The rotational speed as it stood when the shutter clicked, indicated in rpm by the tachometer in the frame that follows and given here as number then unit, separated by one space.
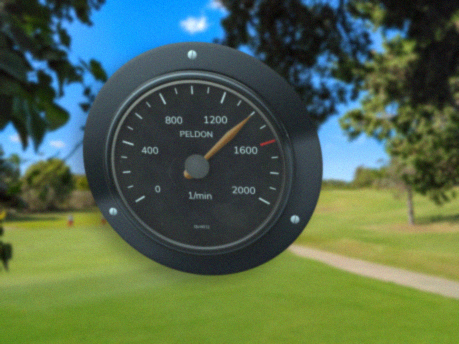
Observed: 1400 rpm
